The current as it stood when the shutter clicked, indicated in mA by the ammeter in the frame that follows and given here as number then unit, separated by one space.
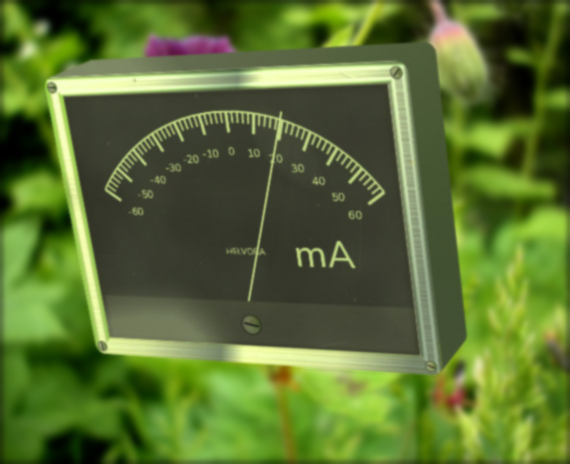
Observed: 20 mA
